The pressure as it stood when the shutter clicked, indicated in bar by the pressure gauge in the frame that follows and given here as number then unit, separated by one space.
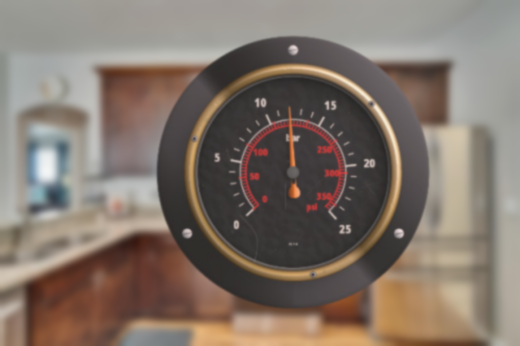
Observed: 12 bar
